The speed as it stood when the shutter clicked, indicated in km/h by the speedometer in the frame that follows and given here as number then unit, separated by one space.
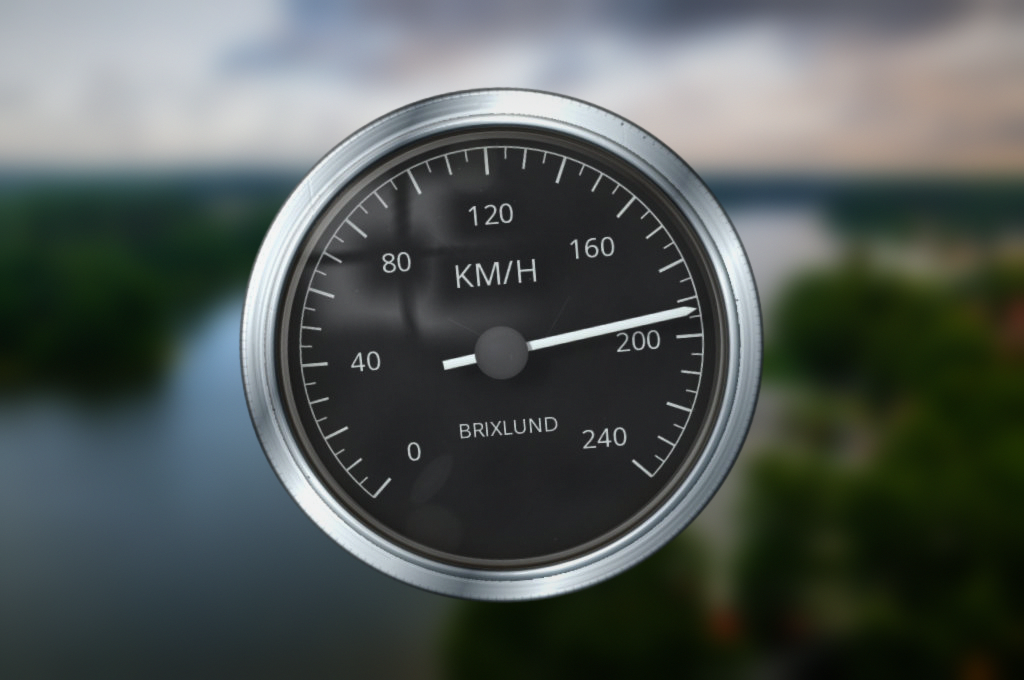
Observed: 192.5 km/h
